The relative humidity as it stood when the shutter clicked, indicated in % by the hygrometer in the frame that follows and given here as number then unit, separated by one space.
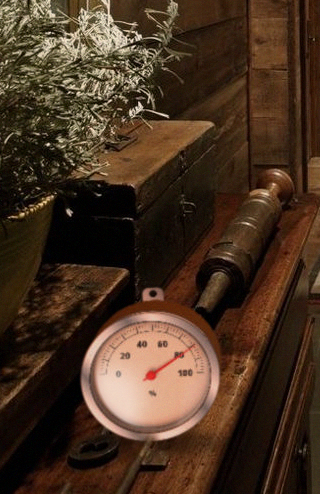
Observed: 80 %
